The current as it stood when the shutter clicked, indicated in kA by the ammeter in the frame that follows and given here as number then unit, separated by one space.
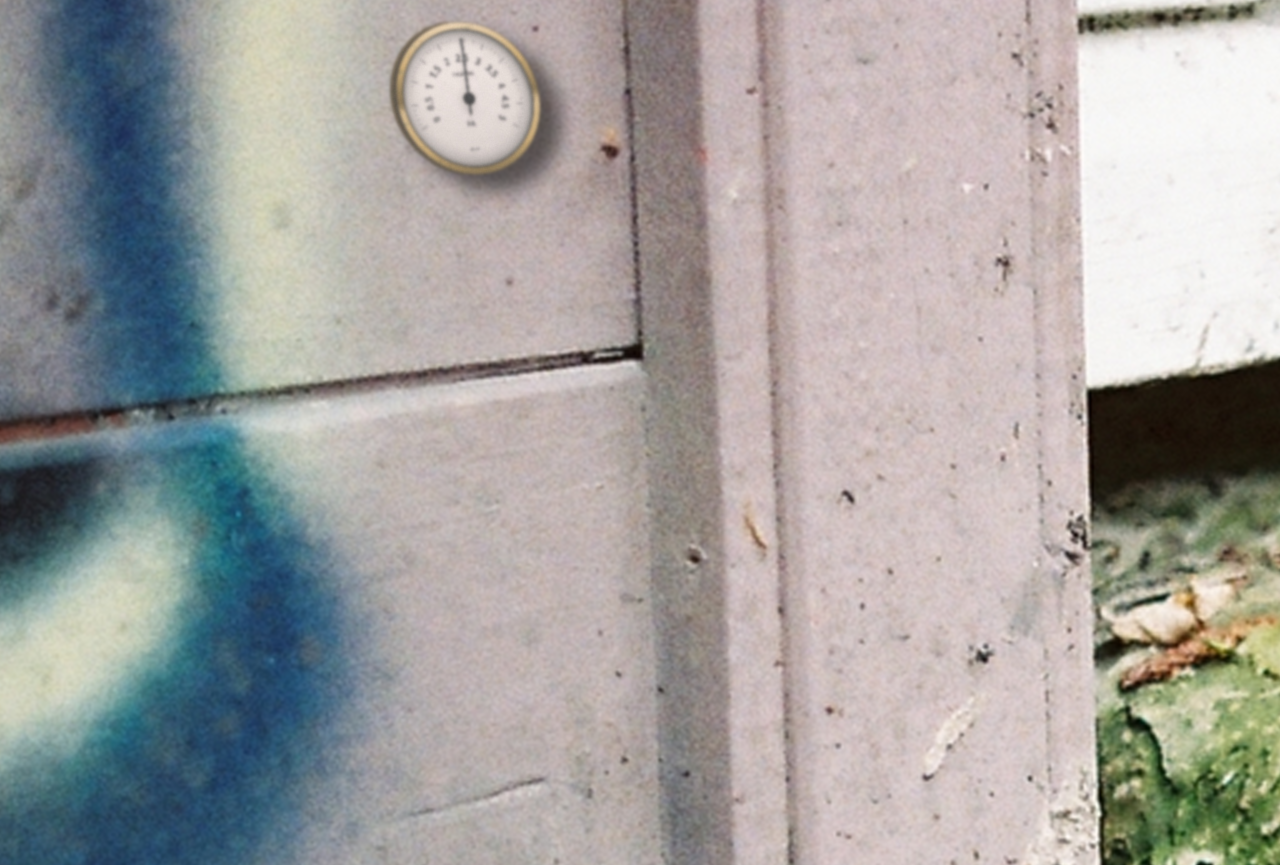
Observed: 2.5 kA
